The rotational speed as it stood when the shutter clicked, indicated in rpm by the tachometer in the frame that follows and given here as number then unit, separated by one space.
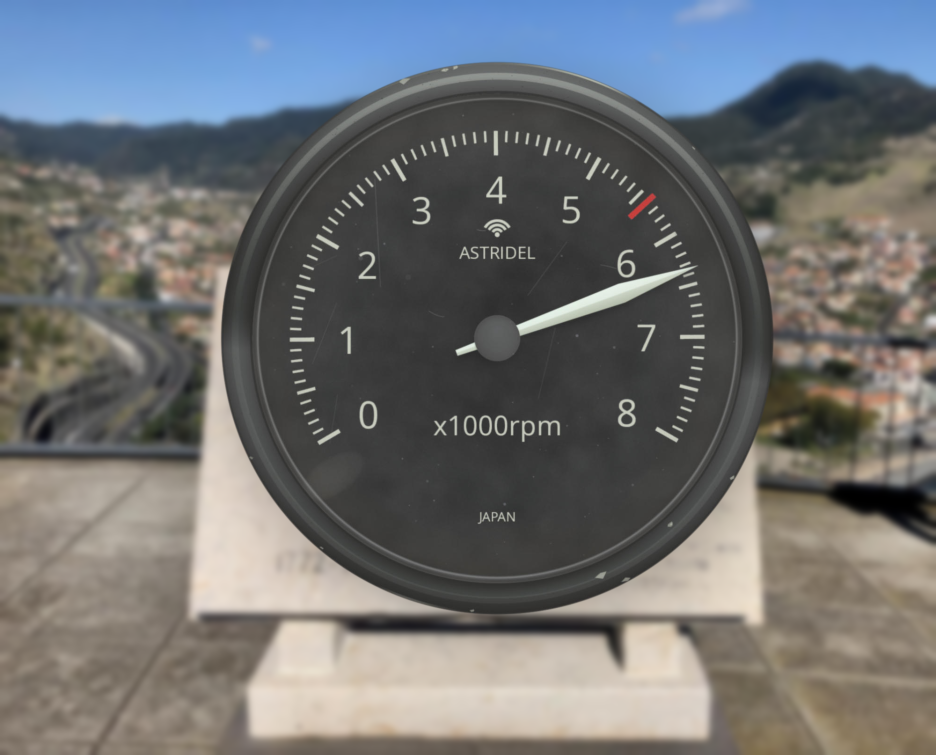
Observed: 6350 rpm
